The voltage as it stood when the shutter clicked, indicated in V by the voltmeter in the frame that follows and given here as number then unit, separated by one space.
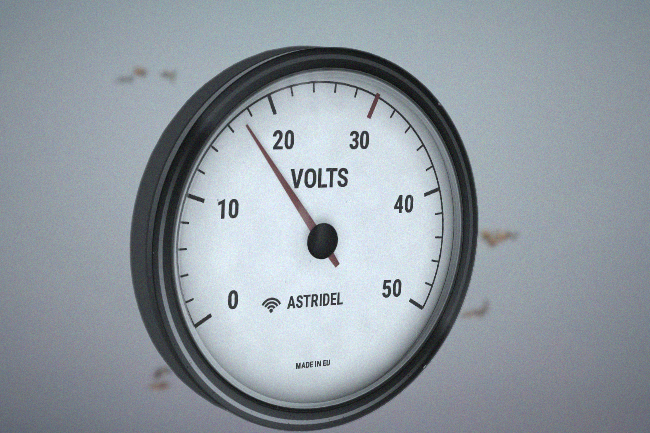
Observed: 17 V
